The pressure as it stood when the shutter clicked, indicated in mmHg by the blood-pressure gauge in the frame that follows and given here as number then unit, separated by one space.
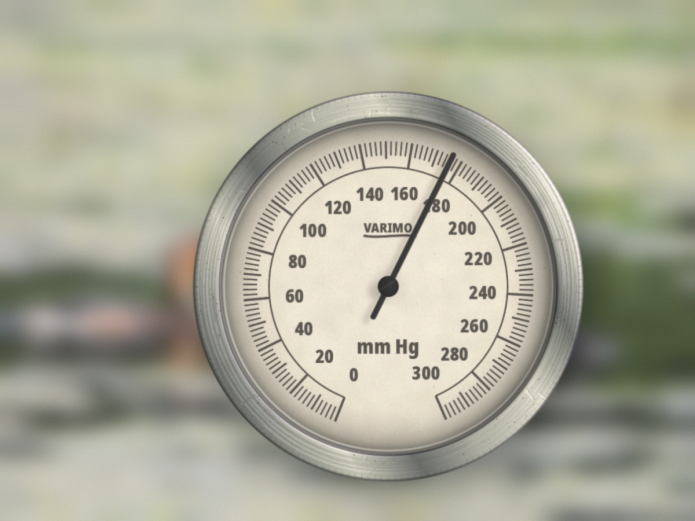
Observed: 176 mmHg
